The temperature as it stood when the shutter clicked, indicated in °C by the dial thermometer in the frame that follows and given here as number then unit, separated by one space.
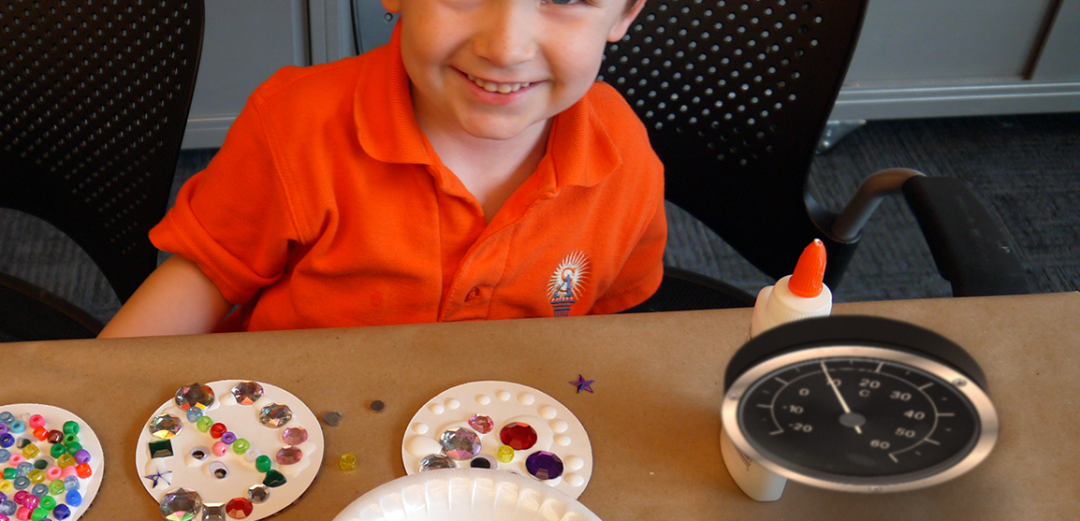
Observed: 10 °C
